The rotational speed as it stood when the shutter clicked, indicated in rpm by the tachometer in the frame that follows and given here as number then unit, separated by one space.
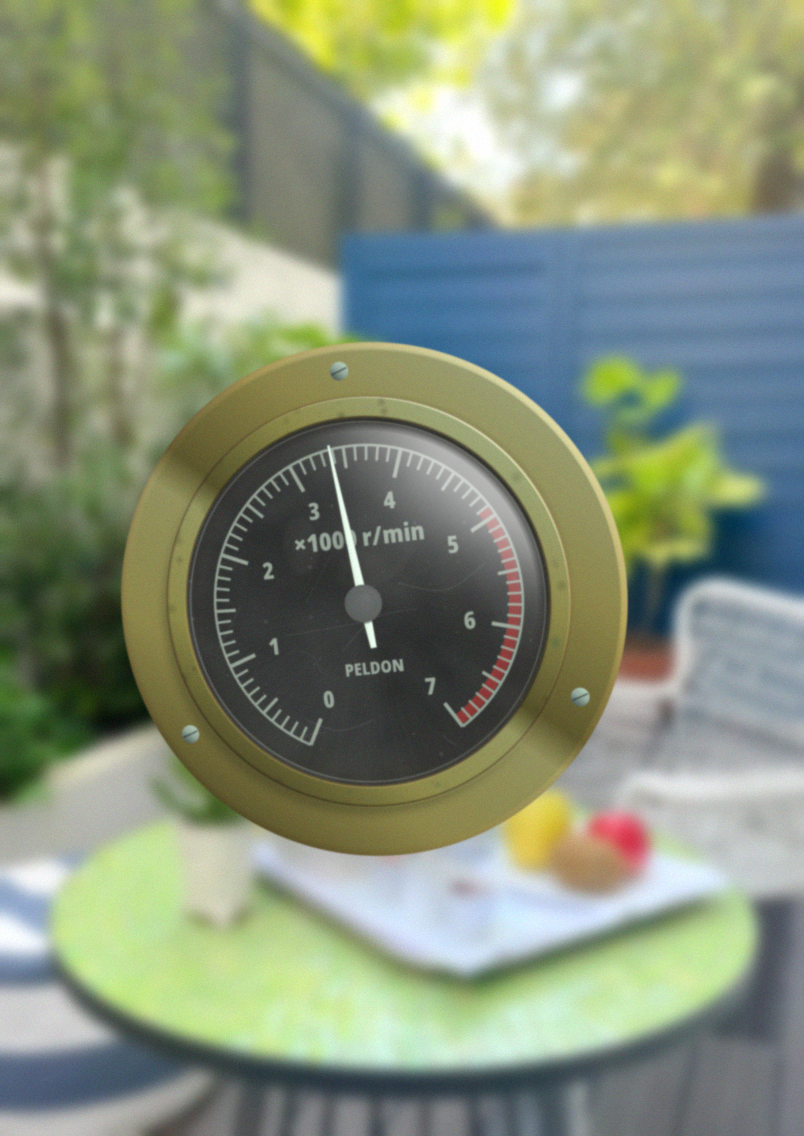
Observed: 3400 rpm
